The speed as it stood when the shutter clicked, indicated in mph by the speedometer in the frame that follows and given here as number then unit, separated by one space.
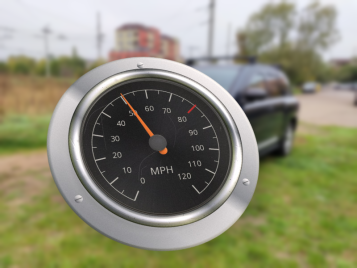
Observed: 50 mph
